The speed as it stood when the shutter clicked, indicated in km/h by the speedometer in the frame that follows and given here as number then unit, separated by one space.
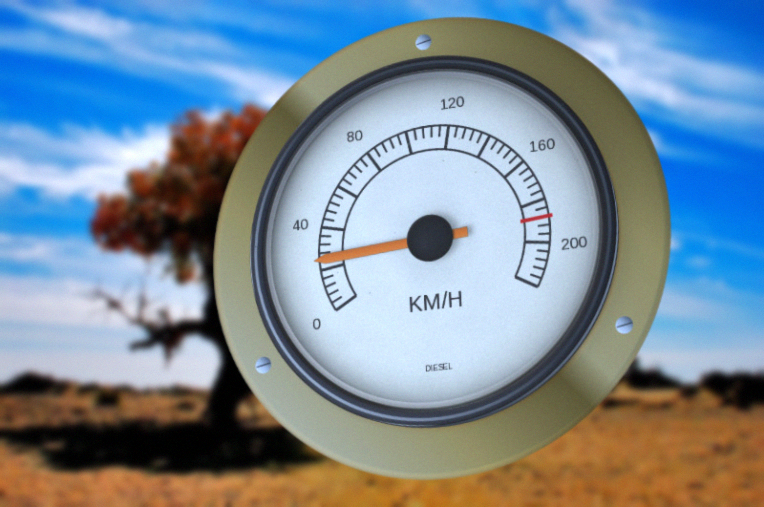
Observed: 24 km/h
